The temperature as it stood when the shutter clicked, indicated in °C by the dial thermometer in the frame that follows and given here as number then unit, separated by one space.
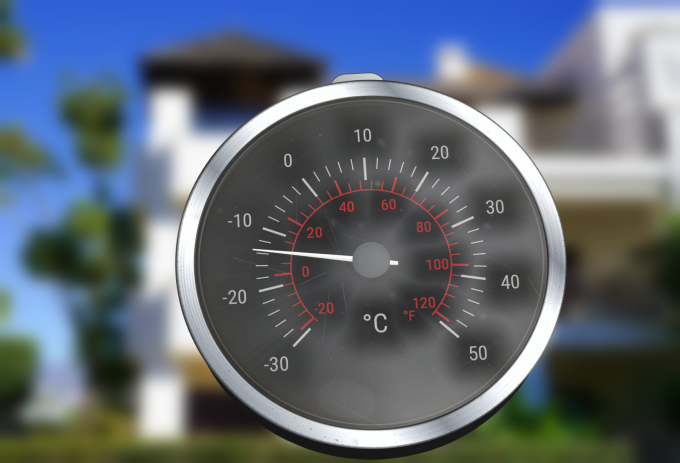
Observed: -14 °C
